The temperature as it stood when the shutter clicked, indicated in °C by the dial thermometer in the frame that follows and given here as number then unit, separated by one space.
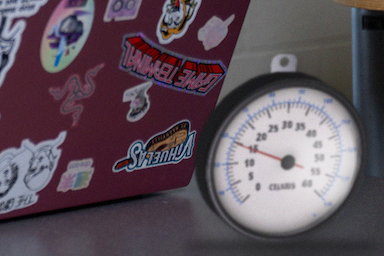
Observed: 15 °C
